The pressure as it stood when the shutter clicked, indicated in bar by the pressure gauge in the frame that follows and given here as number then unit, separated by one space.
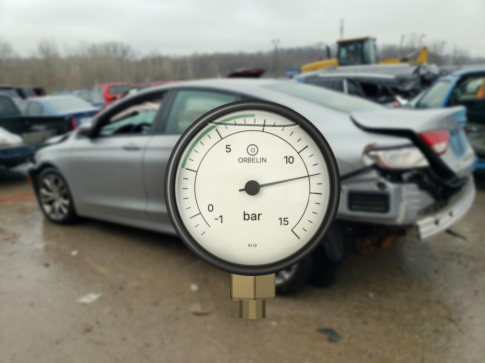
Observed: 11.5 bar
